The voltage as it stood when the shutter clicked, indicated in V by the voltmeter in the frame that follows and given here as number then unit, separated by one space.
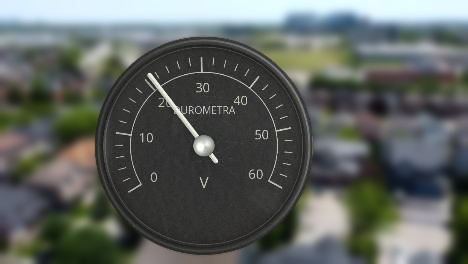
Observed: 21 V
